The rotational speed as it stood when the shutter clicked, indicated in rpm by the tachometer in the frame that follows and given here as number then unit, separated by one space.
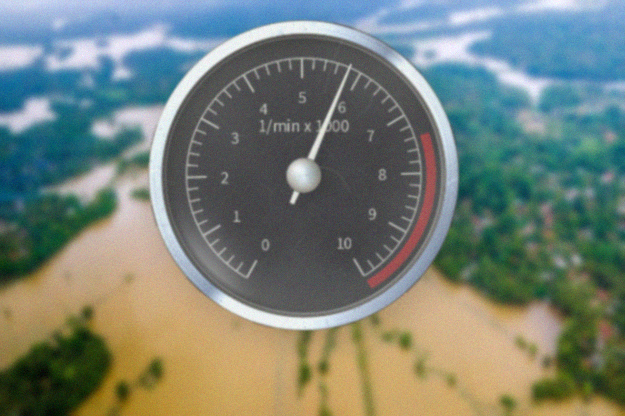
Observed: 5800 rpm
